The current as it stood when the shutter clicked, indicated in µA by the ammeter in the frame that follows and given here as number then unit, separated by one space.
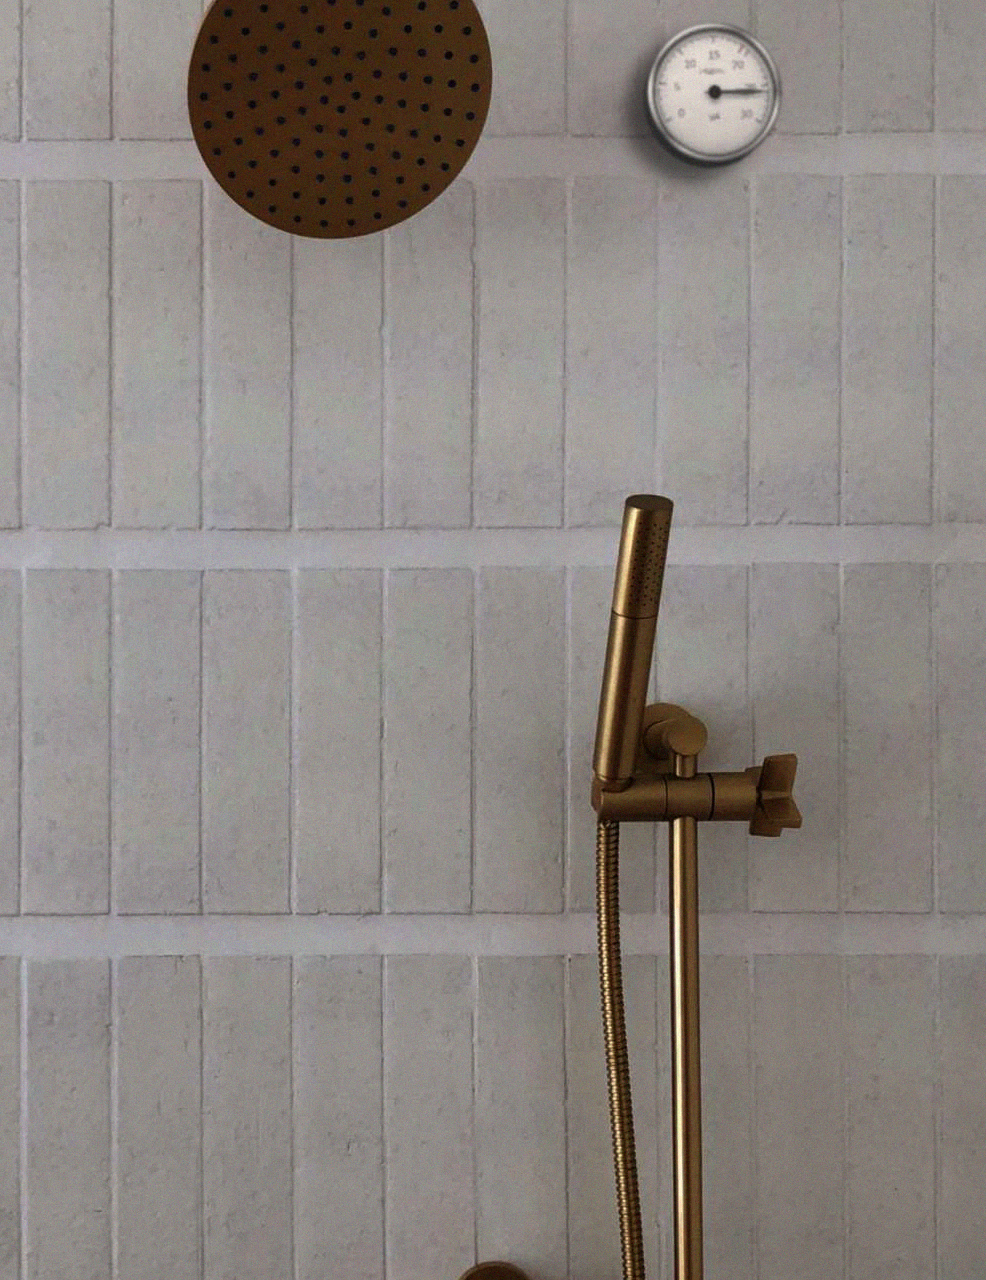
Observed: 26 µA
